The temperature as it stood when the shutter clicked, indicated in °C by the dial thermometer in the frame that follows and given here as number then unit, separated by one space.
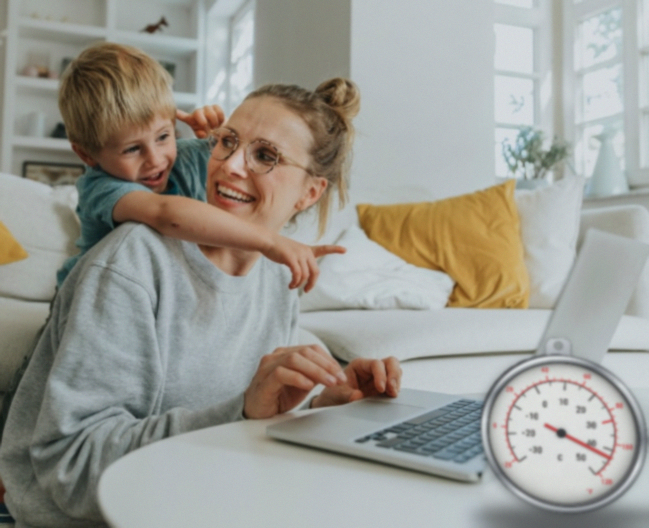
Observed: 42.5 °C
